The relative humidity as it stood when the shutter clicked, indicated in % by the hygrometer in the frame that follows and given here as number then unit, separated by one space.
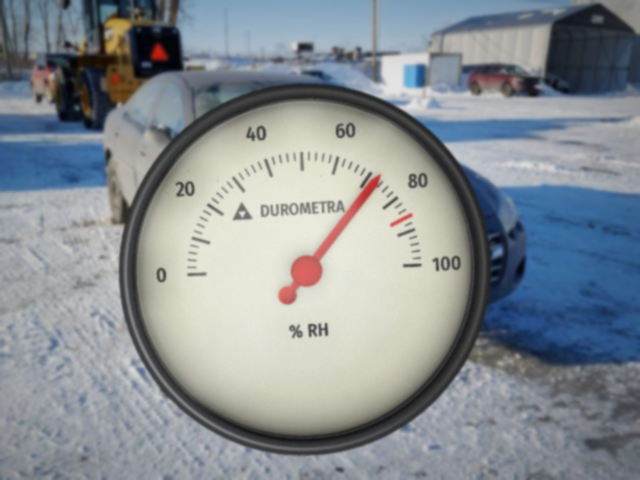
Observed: 72 %
